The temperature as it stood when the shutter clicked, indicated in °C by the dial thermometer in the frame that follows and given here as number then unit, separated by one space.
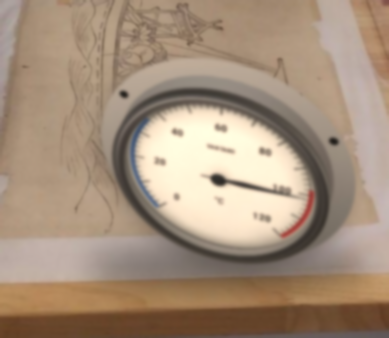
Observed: 100 °C
